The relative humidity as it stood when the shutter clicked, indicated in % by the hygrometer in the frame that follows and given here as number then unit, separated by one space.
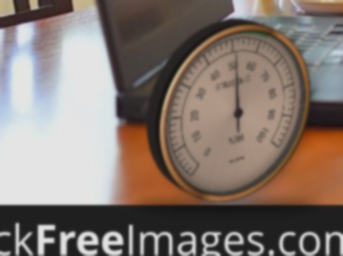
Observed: 50 %
